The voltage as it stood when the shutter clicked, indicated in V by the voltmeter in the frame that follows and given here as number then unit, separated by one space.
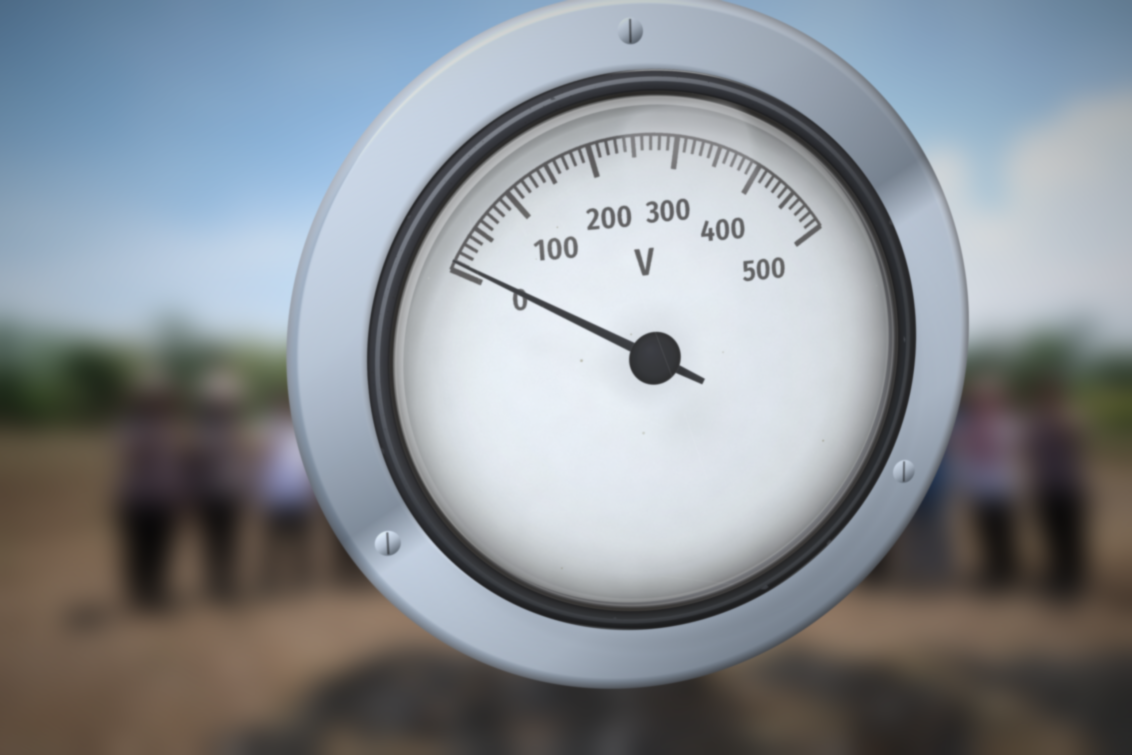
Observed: 10 V
